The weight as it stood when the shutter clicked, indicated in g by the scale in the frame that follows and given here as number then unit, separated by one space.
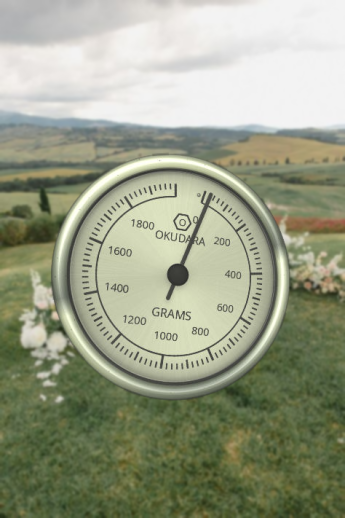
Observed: 20 g
